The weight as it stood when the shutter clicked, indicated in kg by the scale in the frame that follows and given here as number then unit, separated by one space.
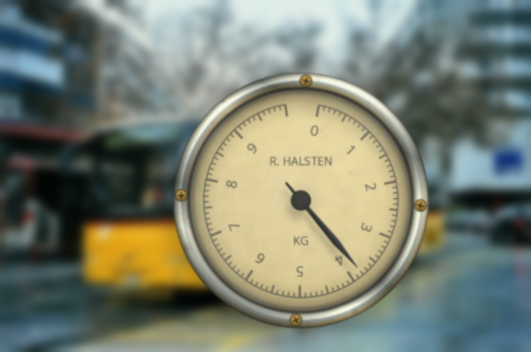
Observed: 3.8 kg
